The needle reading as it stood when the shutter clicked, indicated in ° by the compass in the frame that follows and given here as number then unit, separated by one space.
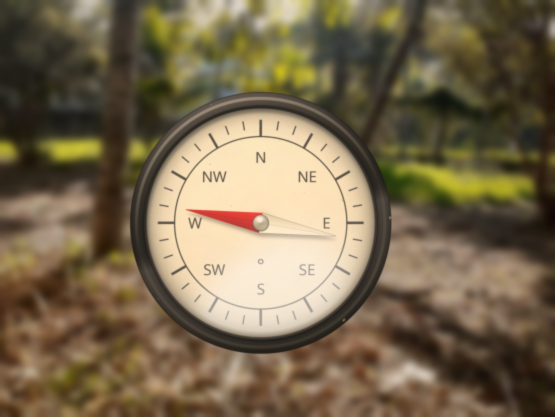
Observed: 280 °
